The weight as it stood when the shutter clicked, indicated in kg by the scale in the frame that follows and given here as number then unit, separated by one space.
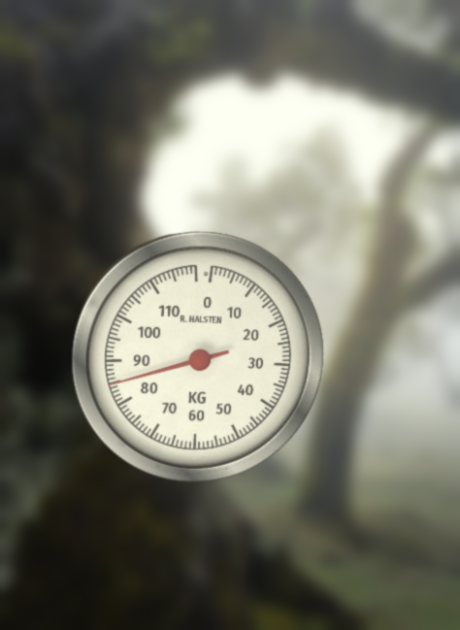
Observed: 85 kg
